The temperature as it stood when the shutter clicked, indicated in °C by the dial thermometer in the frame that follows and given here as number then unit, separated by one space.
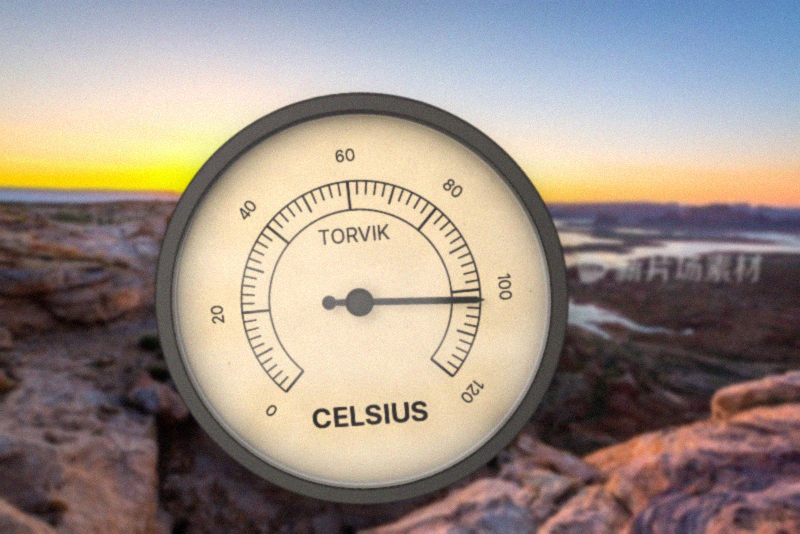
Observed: 102 °C
